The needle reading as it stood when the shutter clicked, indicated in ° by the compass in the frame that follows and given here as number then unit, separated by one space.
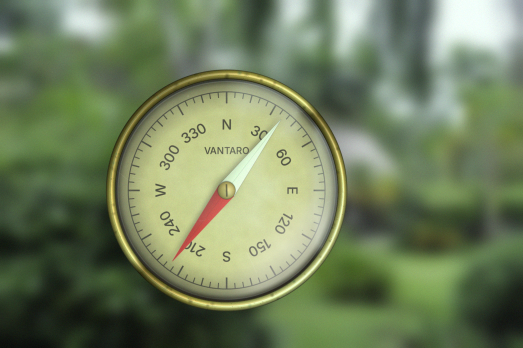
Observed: 217.5 °
